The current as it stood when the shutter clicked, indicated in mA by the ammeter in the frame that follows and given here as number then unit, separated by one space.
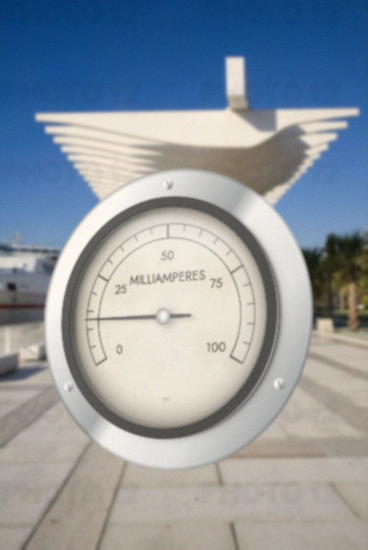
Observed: 12.5 mA
